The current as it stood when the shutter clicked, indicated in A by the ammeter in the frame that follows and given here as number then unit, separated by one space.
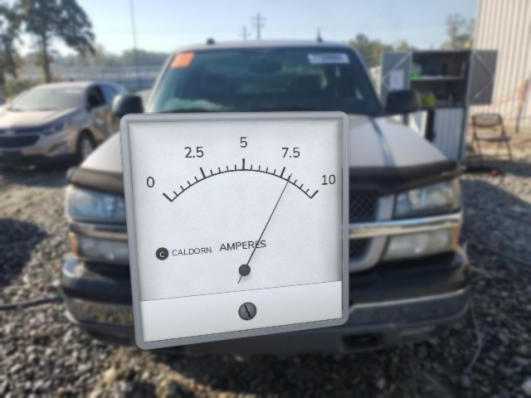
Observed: 8 A
